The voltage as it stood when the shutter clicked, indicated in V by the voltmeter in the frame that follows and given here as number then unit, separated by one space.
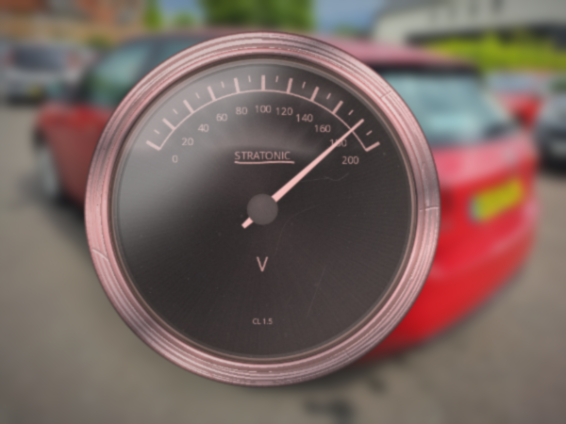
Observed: 180 V
